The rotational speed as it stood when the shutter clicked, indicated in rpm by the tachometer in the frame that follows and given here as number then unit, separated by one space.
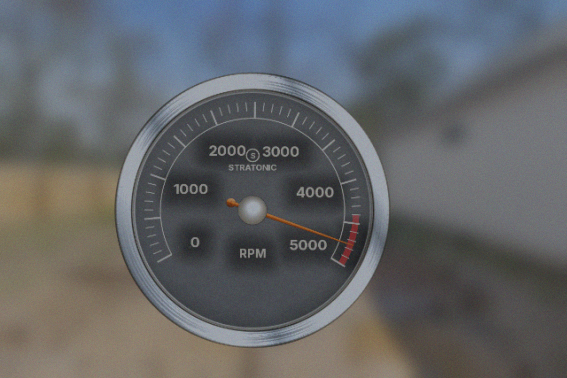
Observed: 4750 rpm
